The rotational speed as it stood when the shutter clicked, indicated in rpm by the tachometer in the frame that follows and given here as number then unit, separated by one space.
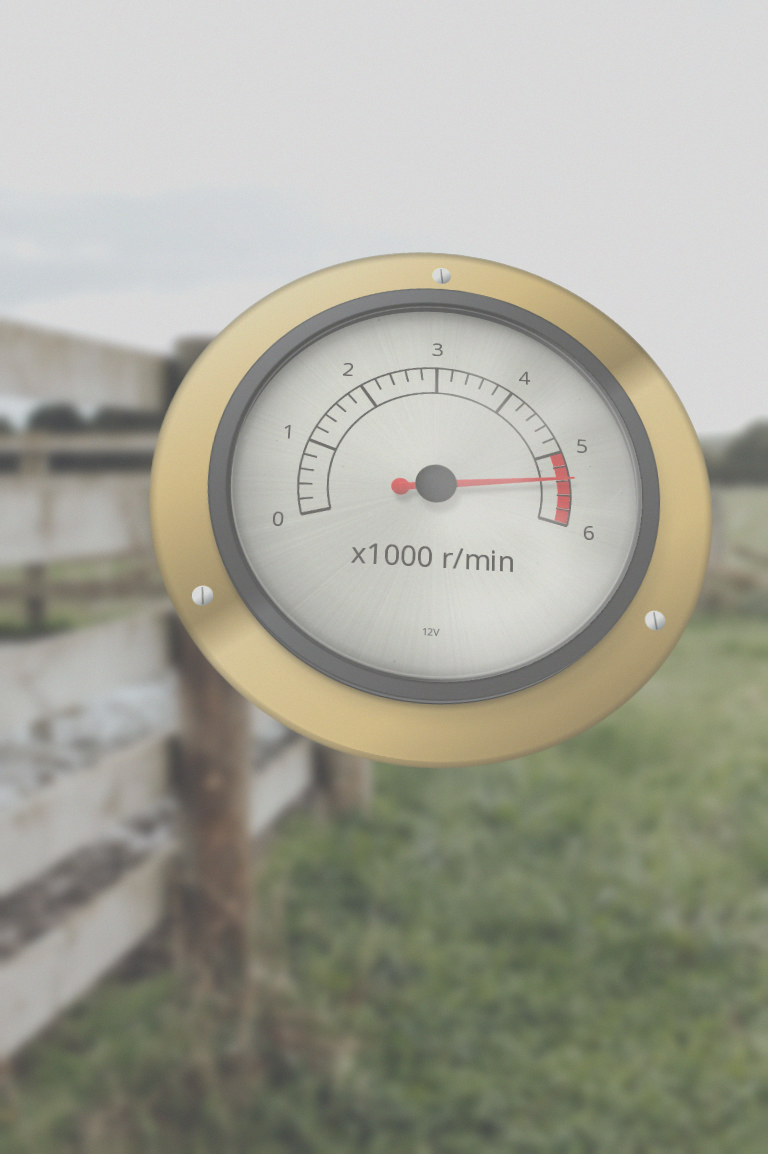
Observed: 5400 rpm
